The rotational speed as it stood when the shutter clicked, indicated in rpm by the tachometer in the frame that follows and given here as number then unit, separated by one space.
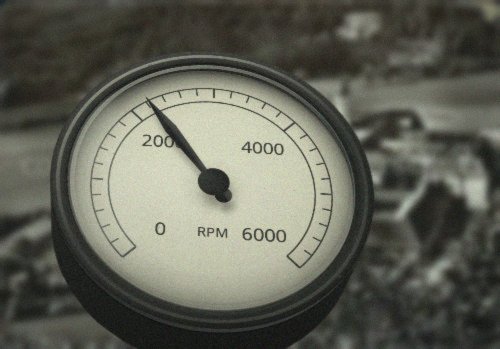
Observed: 2200 rpm
